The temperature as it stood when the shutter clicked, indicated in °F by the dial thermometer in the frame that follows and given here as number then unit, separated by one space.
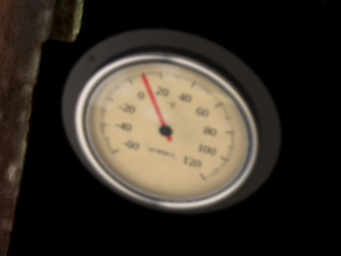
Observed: 10 °F
